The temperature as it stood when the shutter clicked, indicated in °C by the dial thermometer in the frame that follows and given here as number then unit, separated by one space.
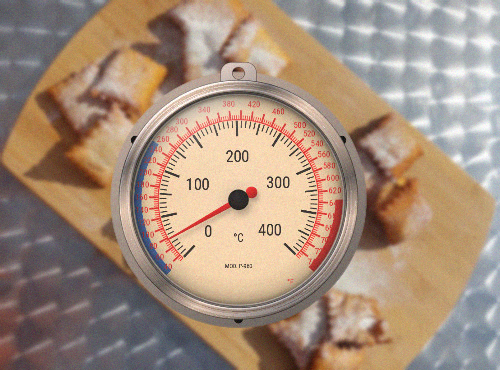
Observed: 25 °C
